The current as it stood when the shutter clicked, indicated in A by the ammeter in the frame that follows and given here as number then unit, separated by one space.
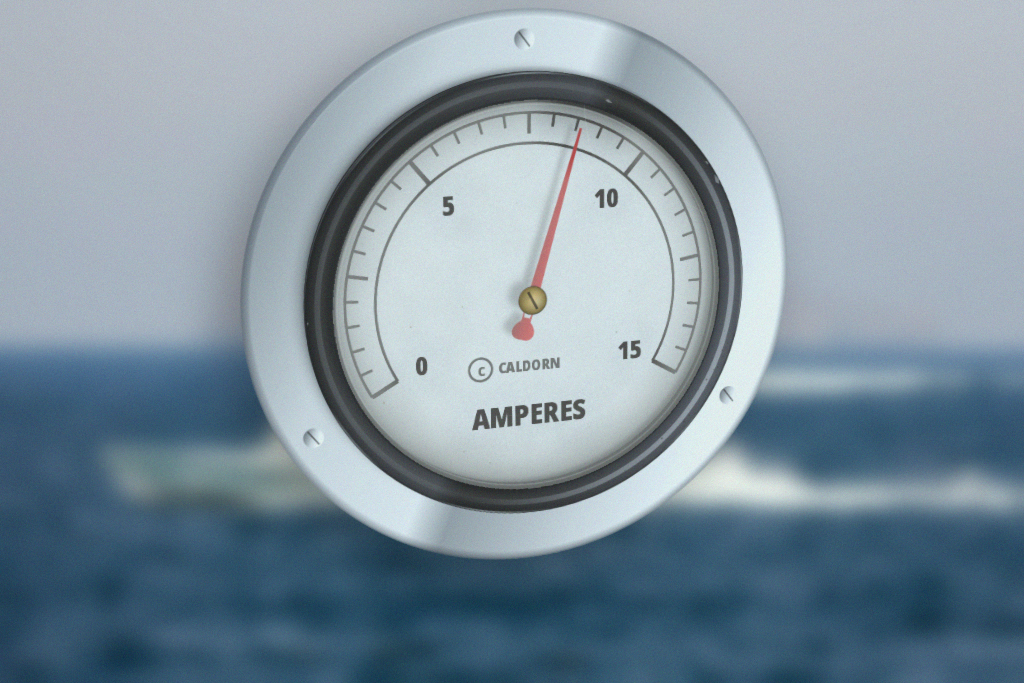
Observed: 8.5 A
